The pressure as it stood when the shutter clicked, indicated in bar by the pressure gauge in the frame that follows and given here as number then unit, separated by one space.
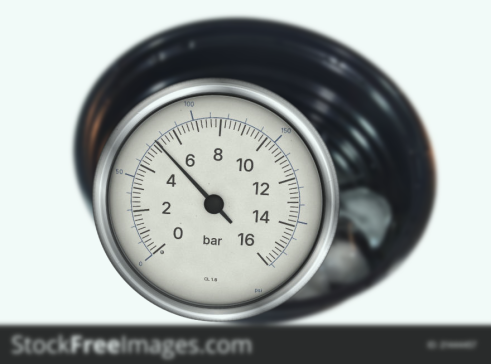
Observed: 5.2 bar
